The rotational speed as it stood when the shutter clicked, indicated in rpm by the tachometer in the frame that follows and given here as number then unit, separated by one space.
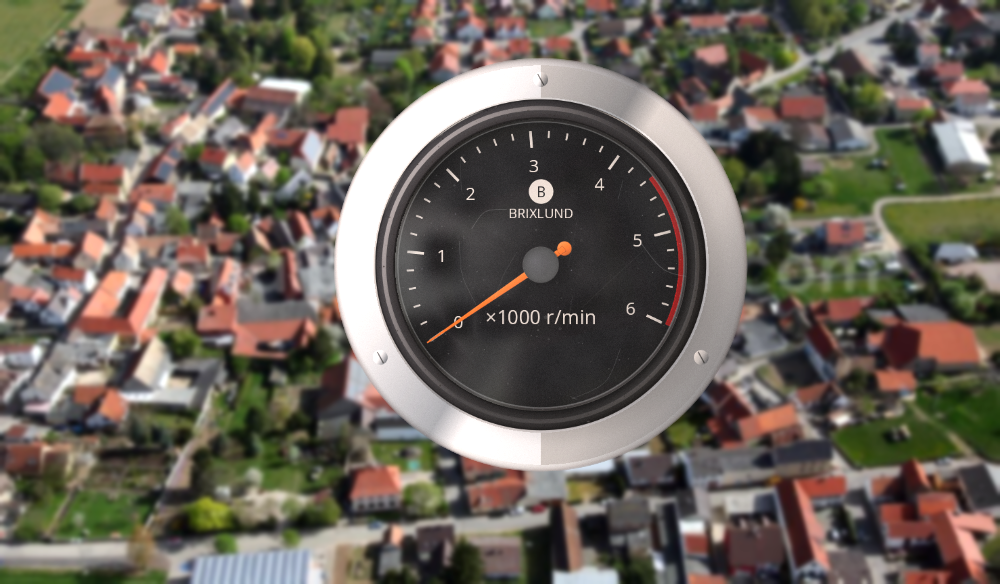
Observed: 0 rpm
